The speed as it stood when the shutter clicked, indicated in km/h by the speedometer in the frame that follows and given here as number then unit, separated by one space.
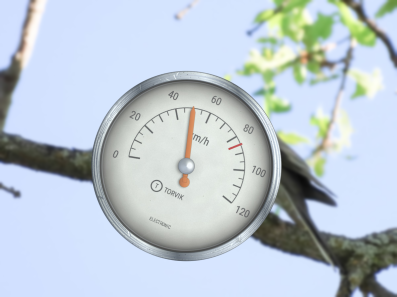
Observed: 50 km/h
